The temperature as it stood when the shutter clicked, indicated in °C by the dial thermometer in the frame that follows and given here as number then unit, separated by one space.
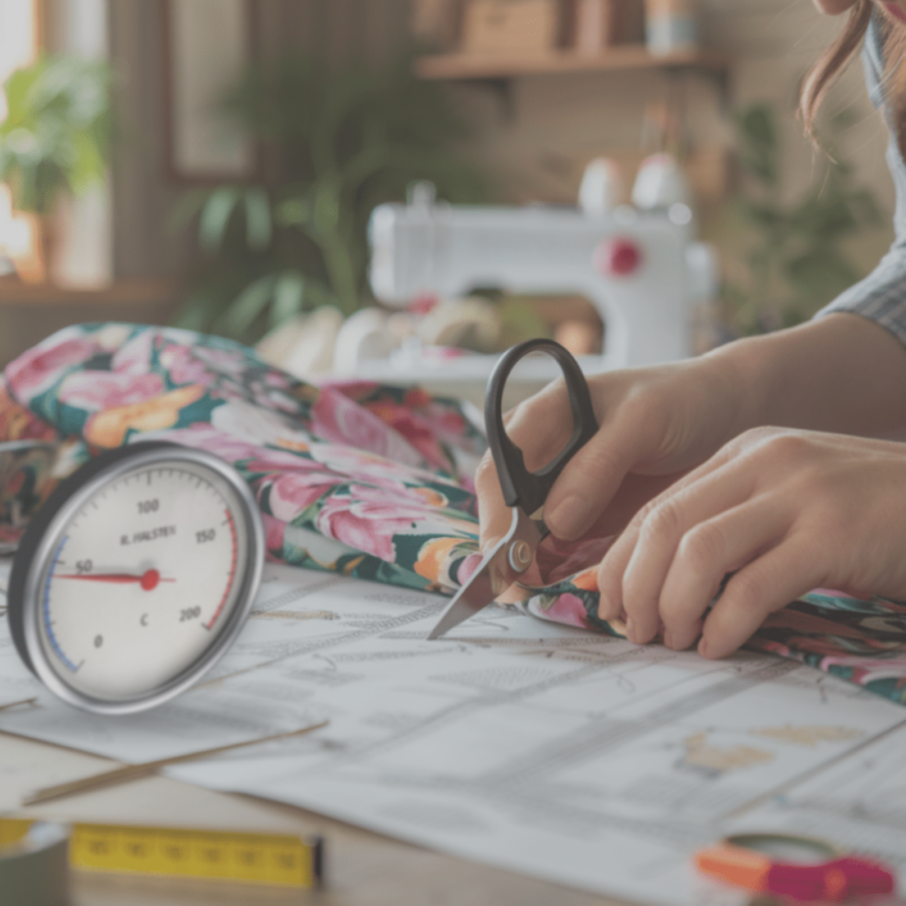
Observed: 45 °C
